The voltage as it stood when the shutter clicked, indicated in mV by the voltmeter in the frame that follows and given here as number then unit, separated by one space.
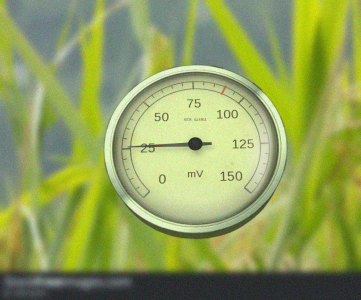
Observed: 25 mV
